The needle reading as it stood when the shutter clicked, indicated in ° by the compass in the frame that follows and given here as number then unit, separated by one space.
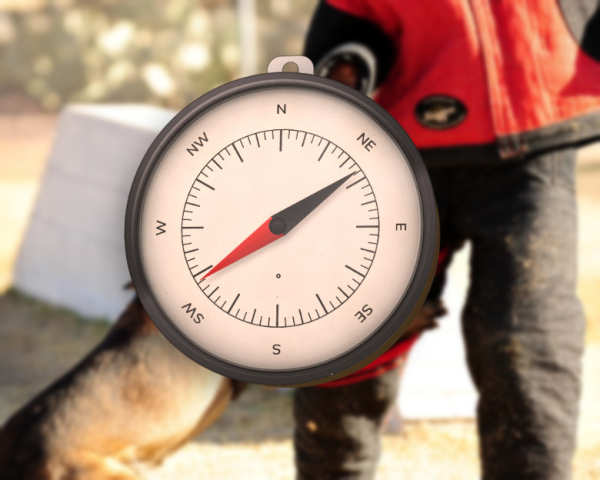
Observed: 235 °
